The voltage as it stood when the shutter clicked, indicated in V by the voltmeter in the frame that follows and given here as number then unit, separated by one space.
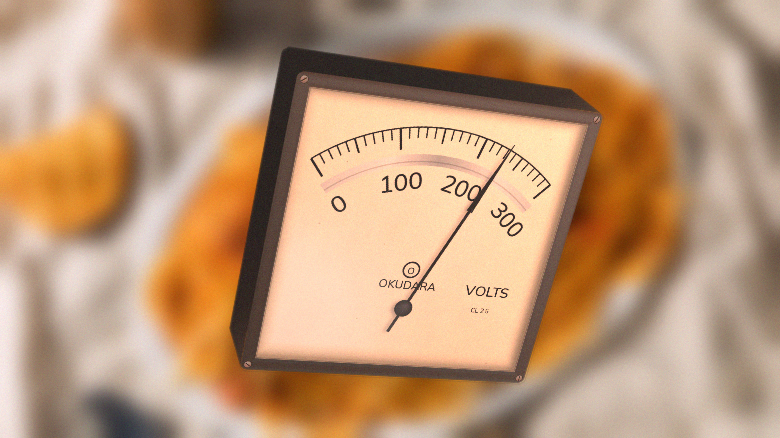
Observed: 230 V
